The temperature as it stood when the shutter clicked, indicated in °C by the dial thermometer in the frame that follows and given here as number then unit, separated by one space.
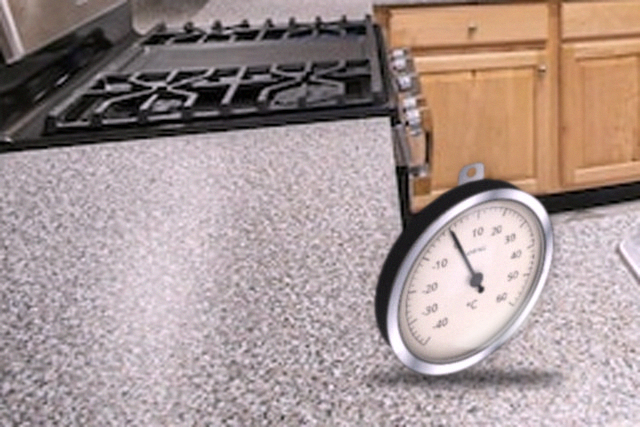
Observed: 0 °C
